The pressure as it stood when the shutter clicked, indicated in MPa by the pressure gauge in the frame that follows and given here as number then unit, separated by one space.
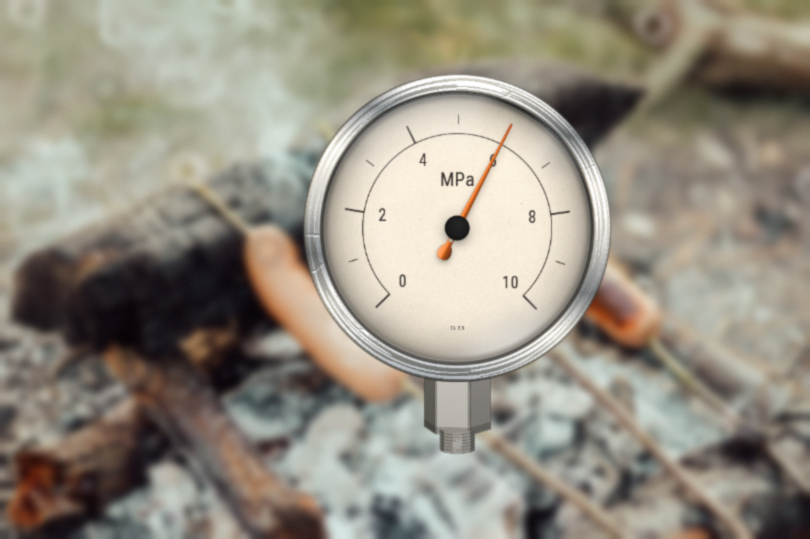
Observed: 6 MPa
